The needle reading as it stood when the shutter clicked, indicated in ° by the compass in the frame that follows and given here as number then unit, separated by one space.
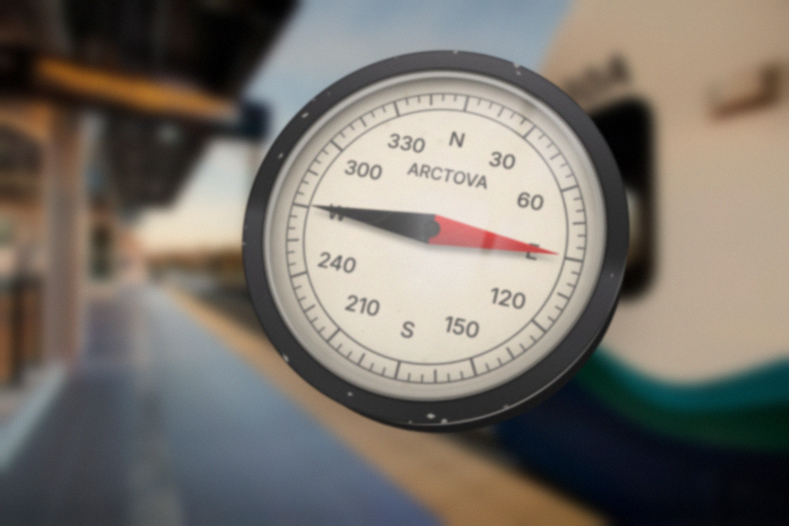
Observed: 90 °
